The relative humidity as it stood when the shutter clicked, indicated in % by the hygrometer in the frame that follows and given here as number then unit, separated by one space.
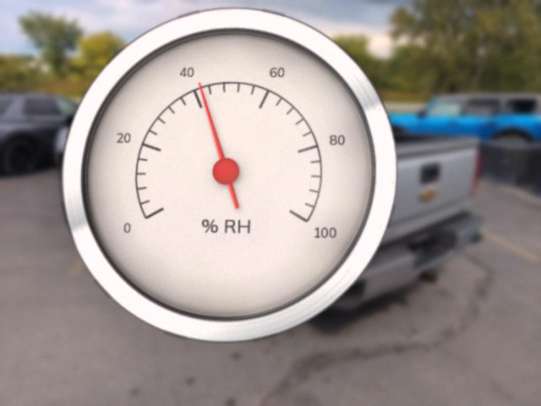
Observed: 42 %
